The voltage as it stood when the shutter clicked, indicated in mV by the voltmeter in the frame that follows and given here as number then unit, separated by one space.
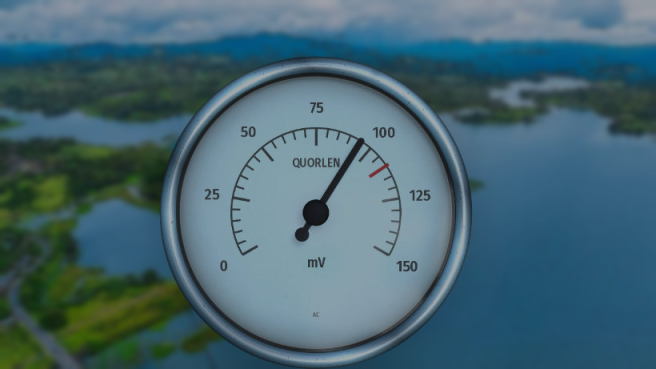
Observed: 95 mV
